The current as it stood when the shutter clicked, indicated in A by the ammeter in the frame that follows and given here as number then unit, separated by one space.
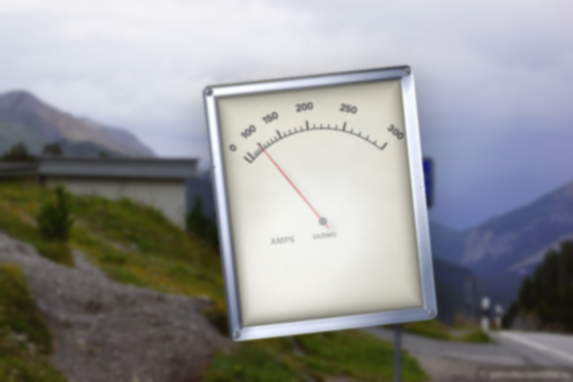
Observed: 100 A
